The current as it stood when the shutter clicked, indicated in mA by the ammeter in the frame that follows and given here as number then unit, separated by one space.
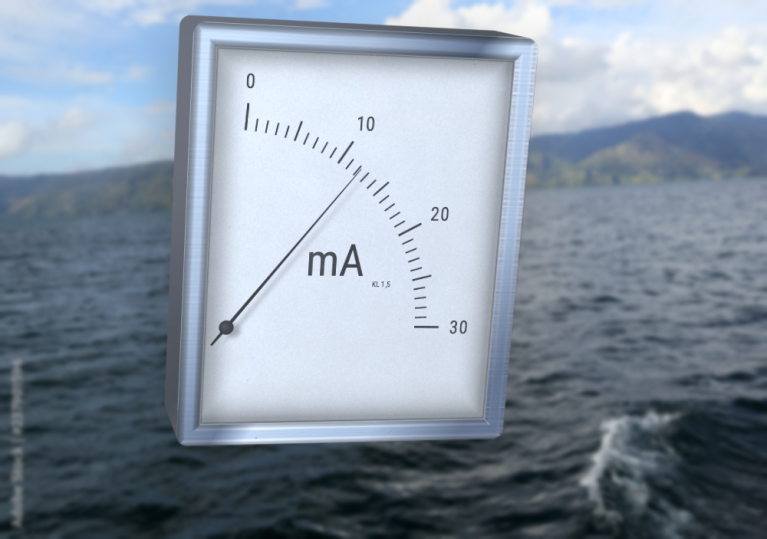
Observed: 12 mA
